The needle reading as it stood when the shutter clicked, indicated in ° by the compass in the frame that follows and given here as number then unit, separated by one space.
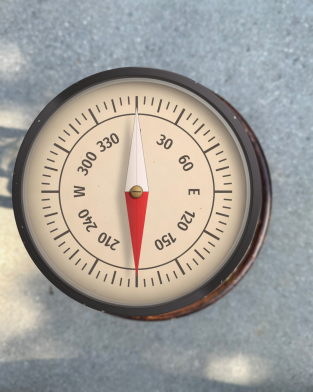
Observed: 180 °
